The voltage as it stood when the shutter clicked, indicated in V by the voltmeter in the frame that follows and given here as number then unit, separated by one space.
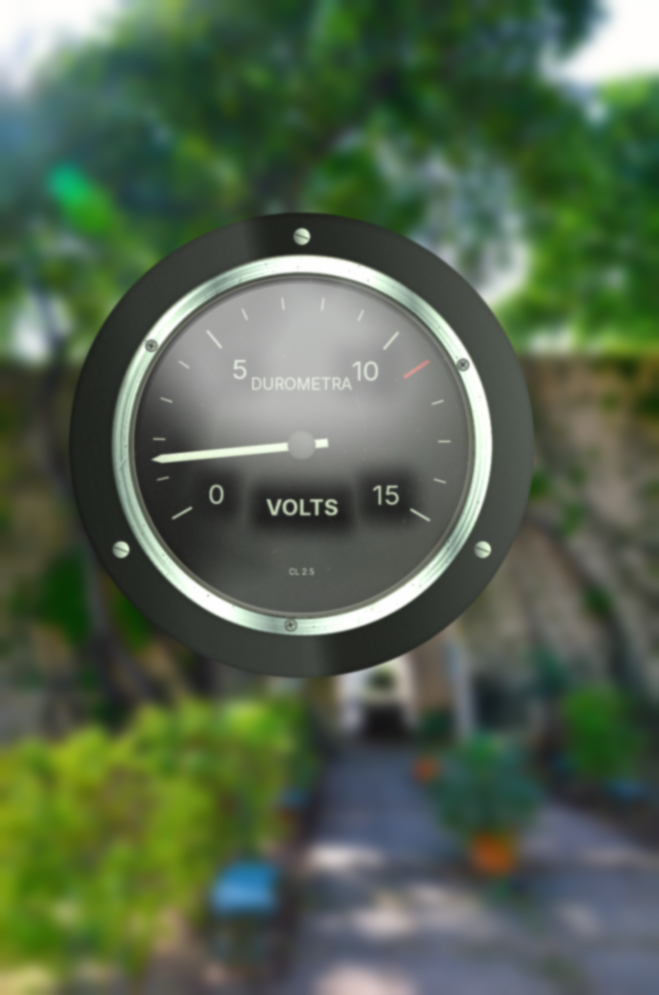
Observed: 1.5 V
